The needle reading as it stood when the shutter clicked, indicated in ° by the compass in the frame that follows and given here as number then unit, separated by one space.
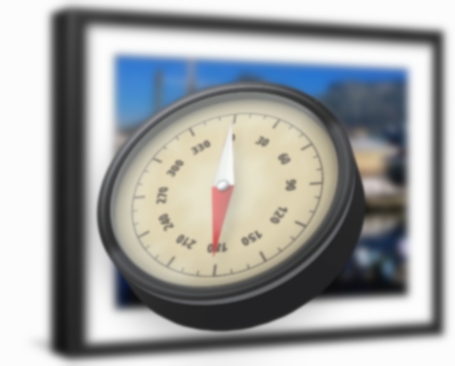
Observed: 180 °
